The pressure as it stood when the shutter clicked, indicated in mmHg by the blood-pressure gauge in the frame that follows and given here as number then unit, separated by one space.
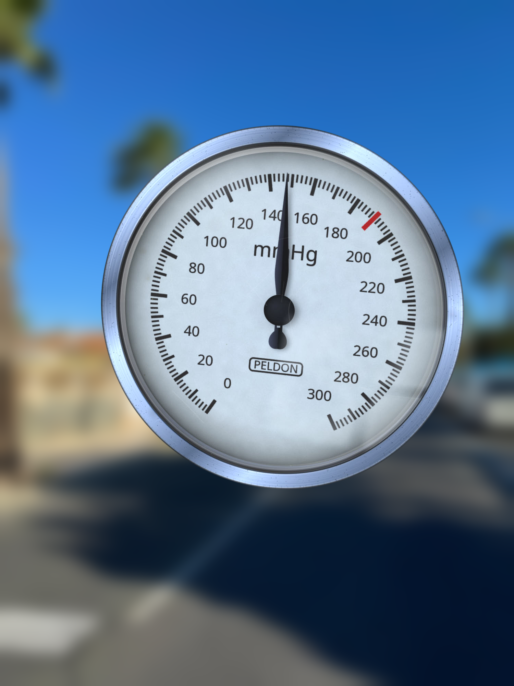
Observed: 148 mmHg
